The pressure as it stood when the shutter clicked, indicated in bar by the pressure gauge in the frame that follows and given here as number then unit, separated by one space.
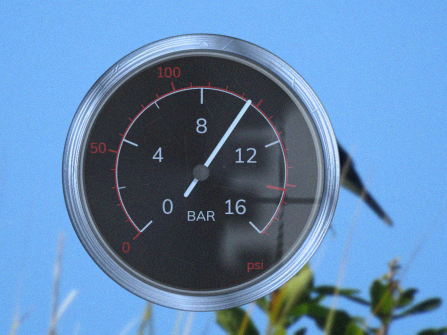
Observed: 10 bar
